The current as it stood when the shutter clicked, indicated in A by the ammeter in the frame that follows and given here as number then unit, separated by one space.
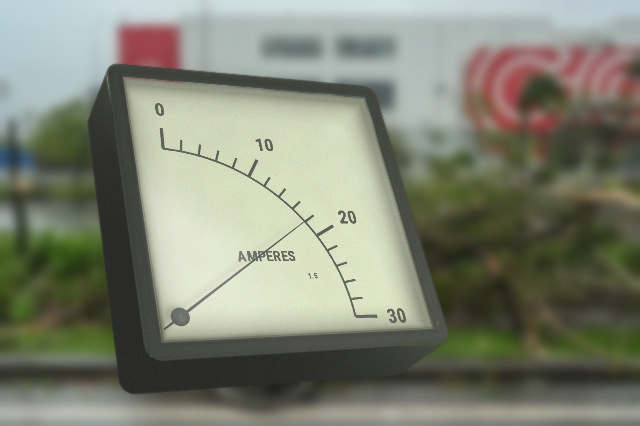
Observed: 18 A
